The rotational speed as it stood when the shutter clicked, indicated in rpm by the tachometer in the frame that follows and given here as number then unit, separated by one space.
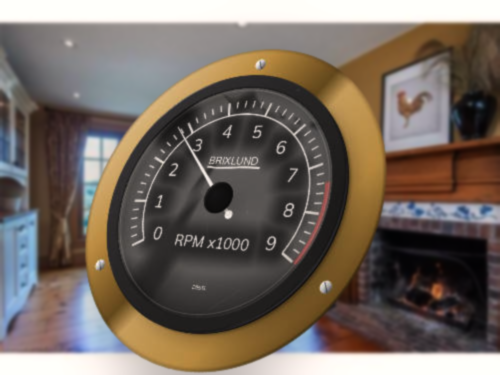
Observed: 2800 rpm
